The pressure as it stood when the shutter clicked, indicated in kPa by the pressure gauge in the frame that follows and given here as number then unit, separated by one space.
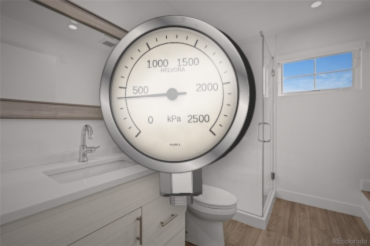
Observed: 400 kPa
